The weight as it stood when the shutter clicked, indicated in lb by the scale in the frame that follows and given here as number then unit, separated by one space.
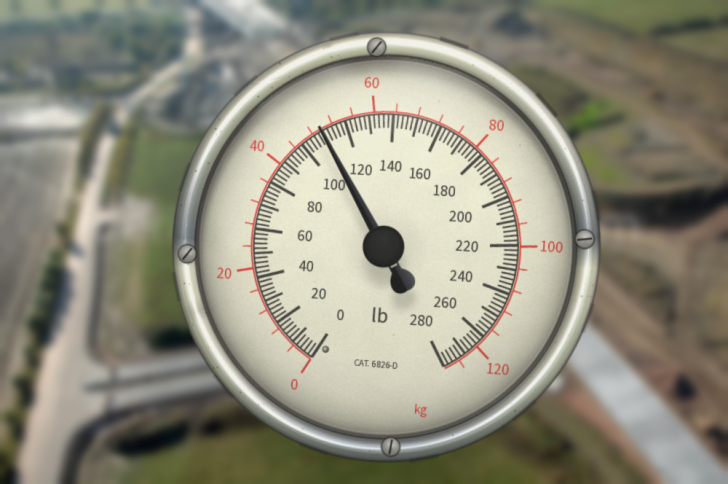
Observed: 110 lb
